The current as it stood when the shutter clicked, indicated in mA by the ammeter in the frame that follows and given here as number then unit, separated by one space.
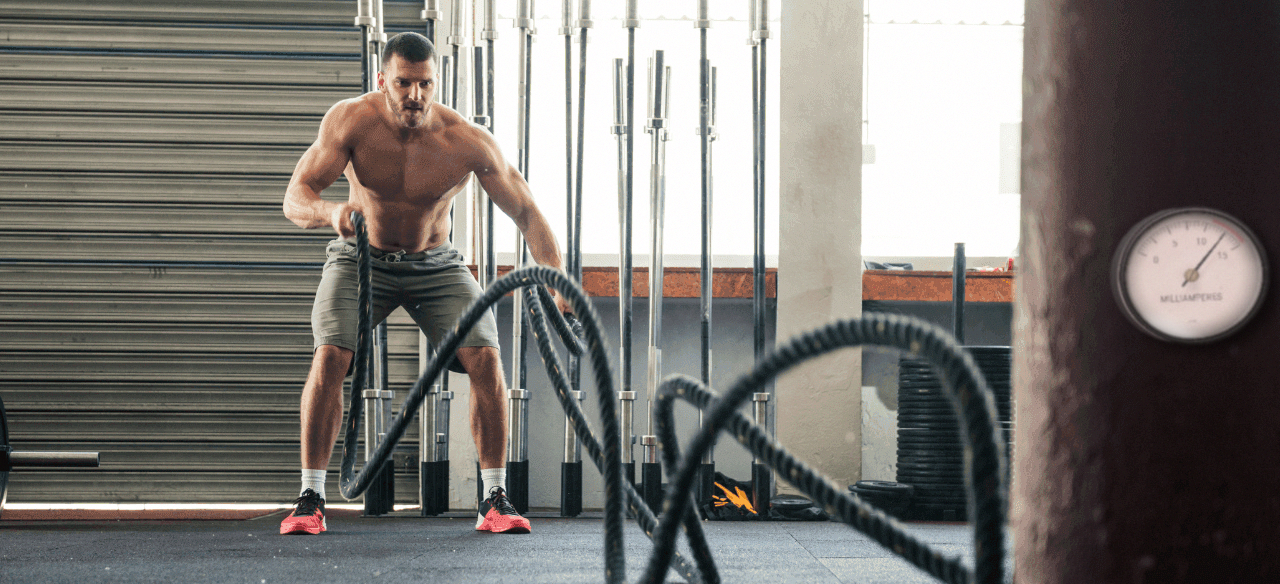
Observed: 12.5 mA
